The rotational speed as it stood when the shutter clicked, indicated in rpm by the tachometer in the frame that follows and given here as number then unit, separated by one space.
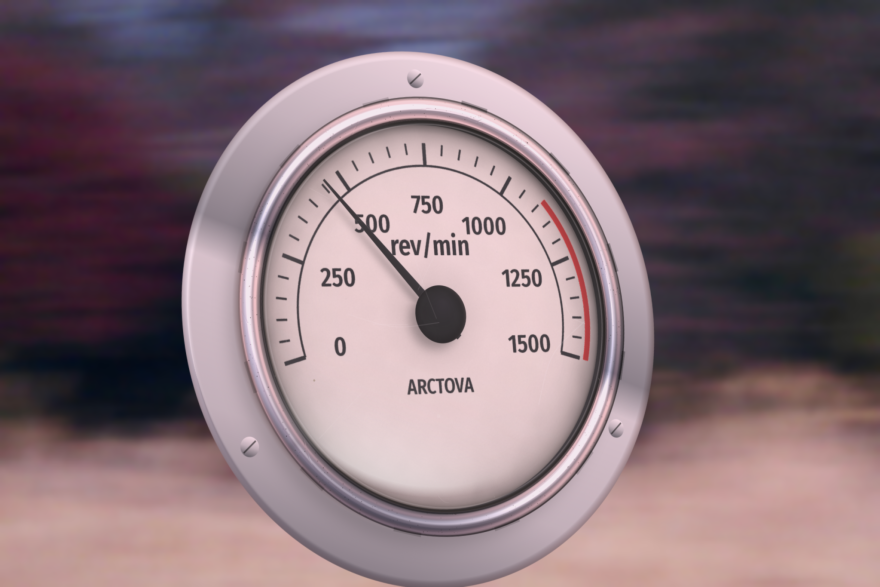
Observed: 450 rpm
